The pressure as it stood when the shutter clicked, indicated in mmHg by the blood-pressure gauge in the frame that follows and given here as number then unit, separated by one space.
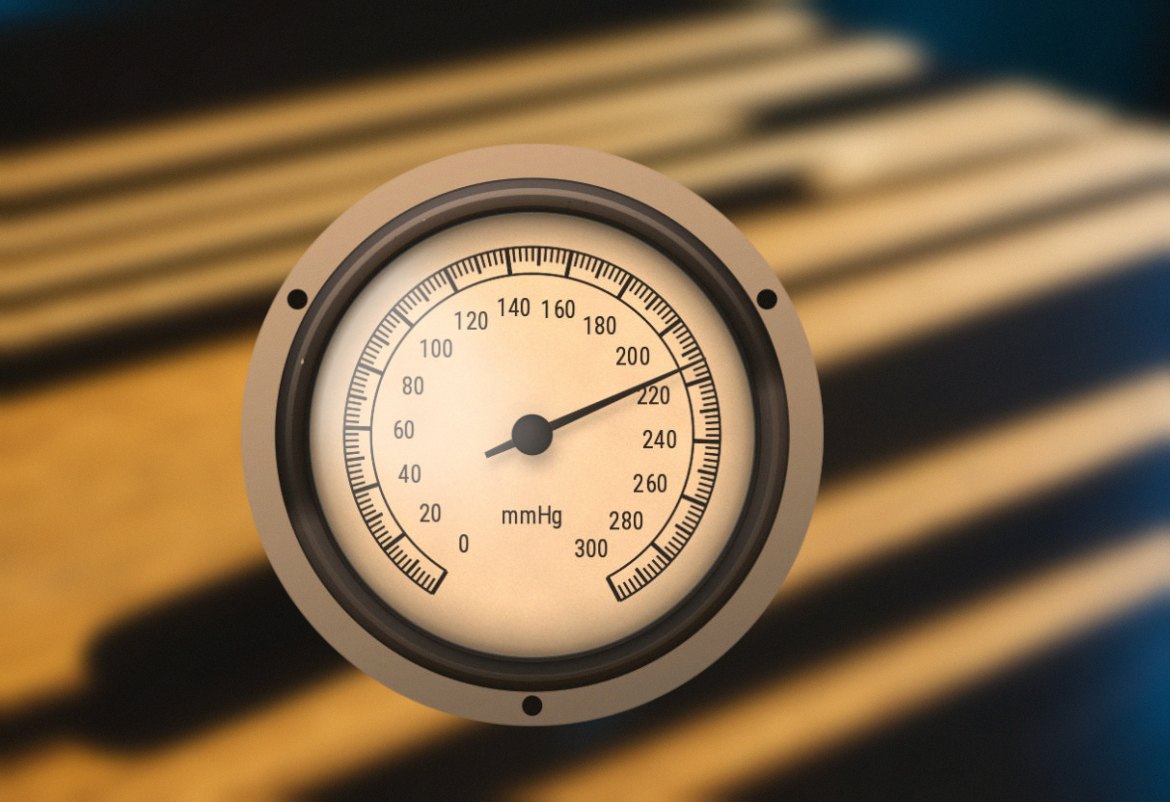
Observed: 214 mmHg
